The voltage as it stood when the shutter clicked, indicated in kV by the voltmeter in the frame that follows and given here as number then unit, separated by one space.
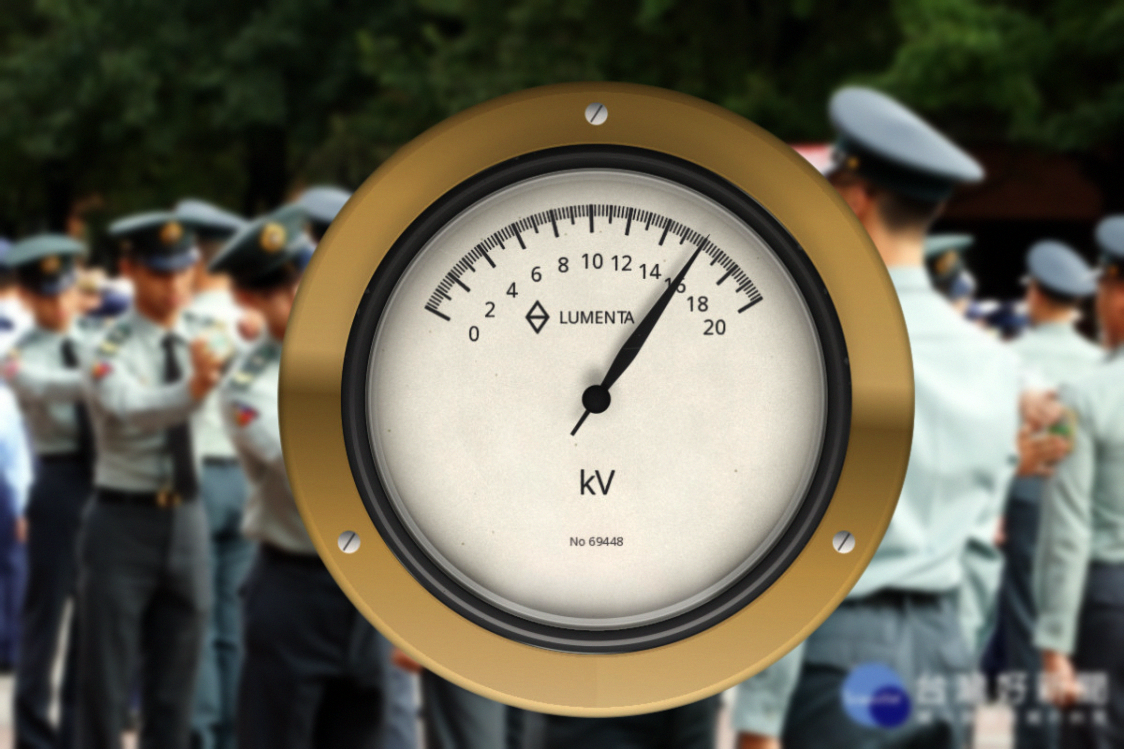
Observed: 16 kV
